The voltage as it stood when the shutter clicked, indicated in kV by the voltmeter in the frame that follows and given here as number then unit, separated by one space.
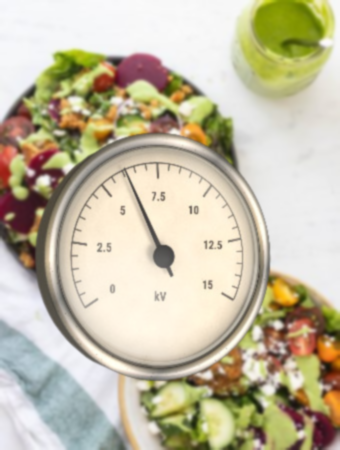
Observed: 6 kV
